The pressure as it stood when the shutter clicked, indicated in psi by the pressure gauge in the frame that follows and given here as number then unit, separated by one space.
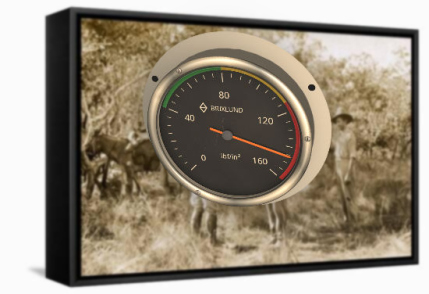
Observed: 145 psi
